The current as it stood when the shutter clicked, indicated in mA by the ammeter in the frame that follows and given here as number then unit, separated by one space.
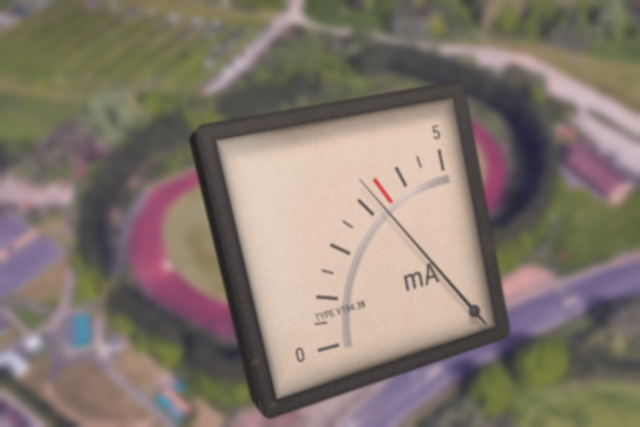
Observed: 3.25 mA
